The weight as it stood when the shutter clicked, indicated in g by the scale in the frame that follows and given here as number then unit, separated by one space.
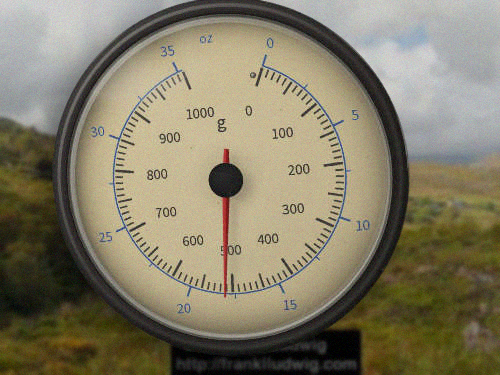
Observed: 510 g
